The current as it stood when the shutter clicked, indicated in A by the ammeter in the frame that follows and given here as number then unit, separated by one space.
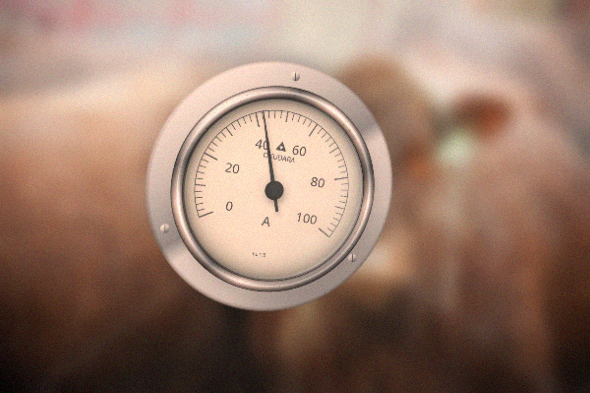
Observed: 42 A
